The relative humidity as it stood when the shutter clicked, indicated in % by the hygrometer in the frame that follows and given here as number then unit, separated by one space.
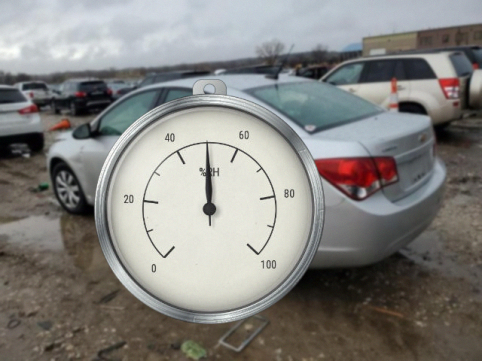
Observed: 50 %
